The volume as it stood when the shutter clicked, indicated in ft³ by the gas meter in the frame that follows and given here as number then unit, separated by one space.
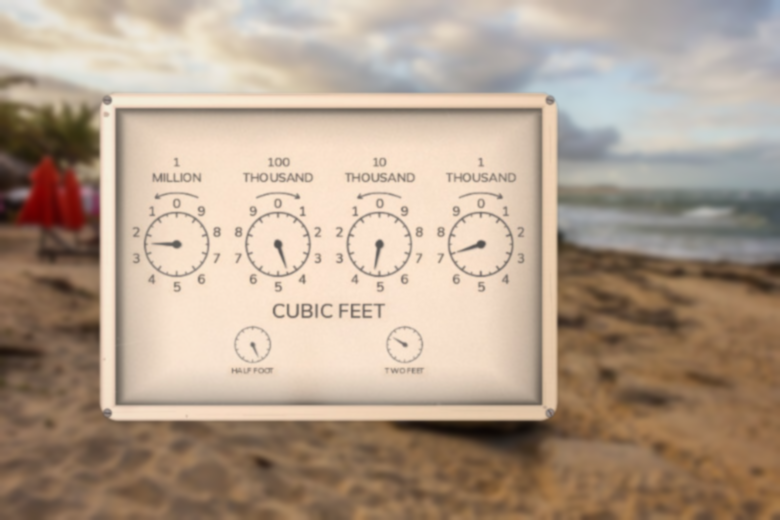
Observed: 244700 ft³
